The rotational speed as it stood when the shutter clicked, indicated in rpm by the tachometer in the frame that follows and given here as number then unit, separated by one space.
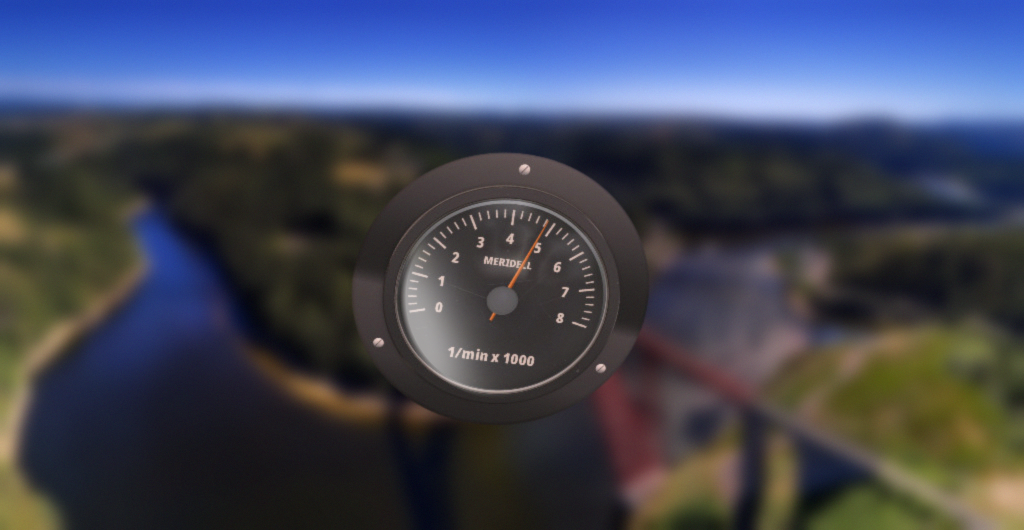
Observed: 4800 rpm
